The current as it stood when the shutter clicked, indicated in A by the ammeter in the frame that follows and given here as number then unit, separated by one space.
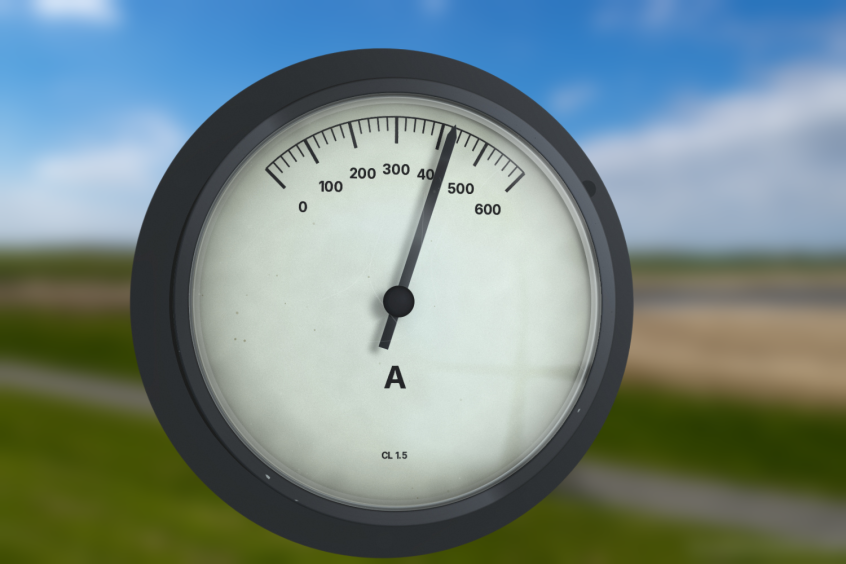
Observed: 420 A
